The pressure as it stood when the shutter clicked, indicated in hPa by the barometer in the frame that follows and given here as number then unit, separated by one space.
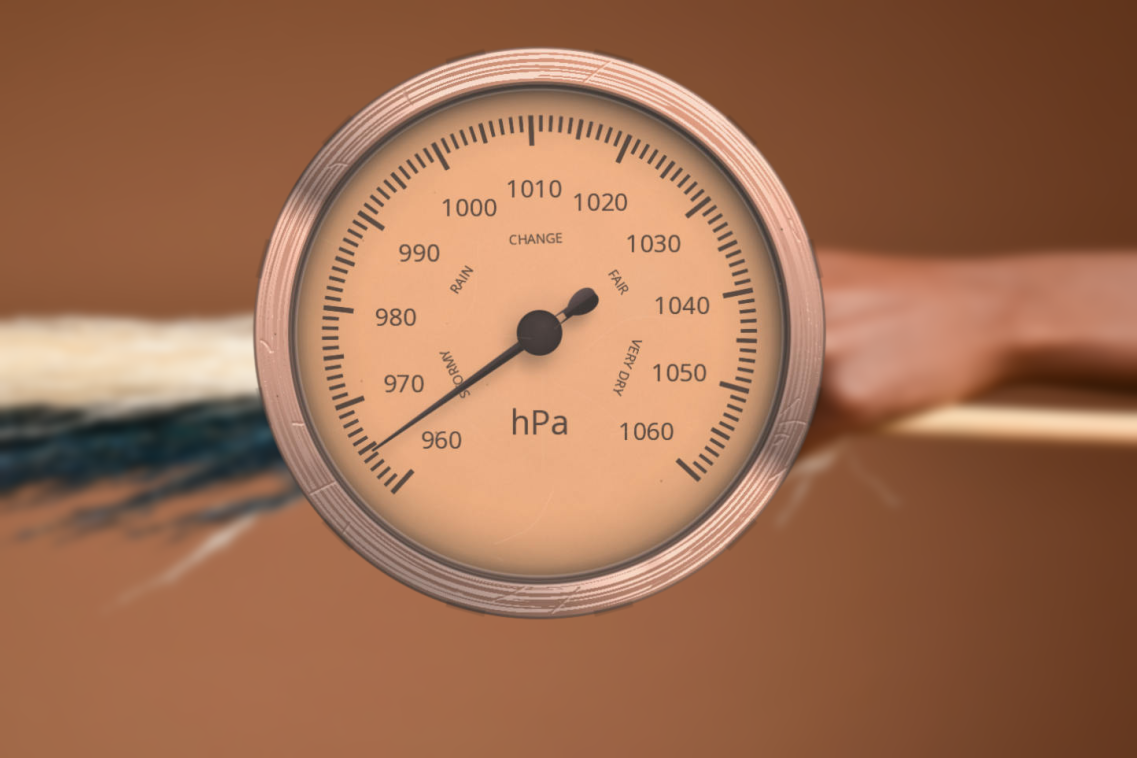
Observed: 964.5 hPa
